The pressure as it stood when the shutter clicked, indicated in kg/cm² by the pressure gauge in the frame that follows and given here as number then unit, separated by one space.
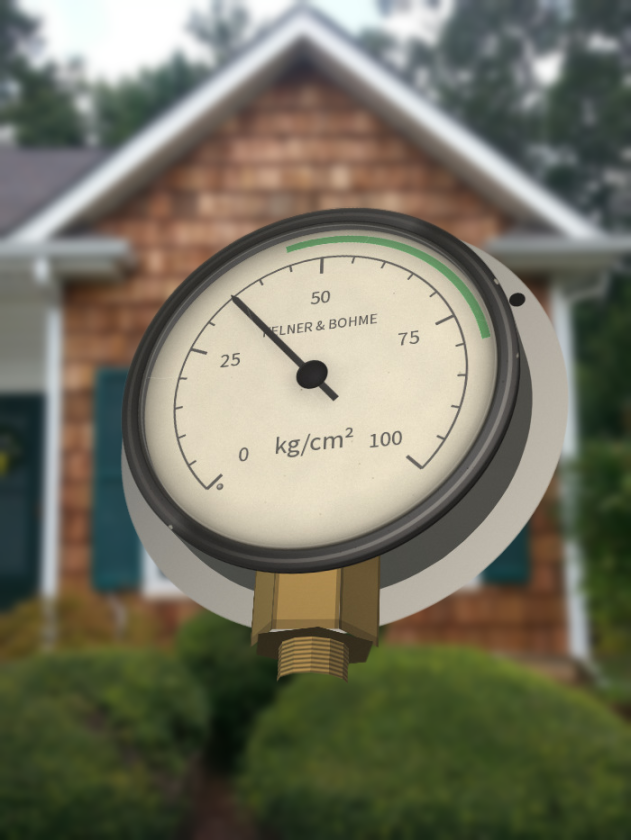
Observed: 35 kg/cm²
